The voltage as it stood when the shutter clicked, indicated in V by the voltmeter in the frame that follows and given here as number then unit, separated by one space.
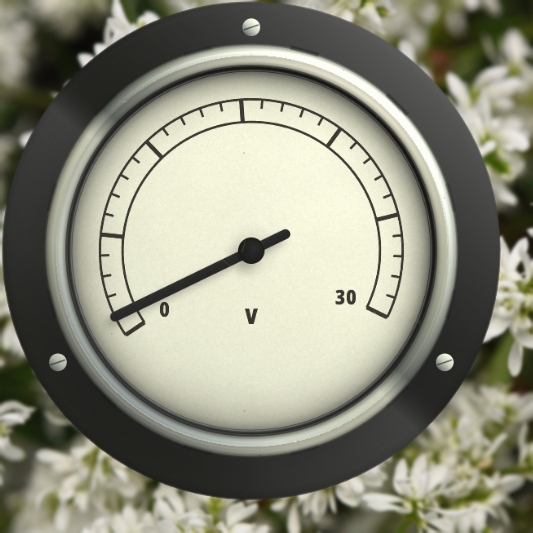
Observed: 1 V
